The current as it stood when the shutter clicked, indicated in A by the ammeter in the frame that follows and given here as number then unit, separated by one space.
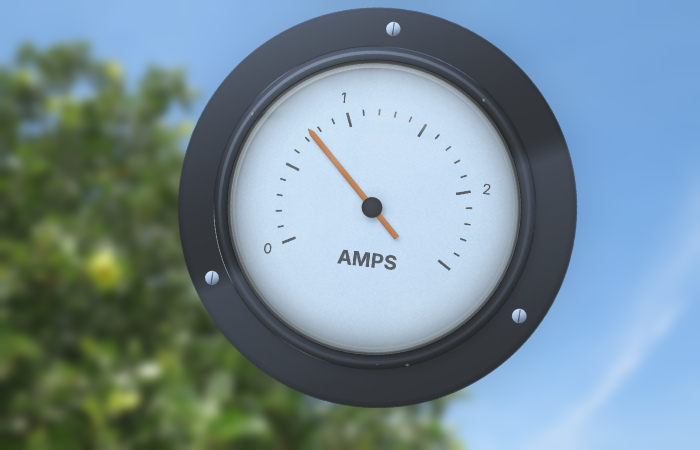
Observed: 0.75 A
